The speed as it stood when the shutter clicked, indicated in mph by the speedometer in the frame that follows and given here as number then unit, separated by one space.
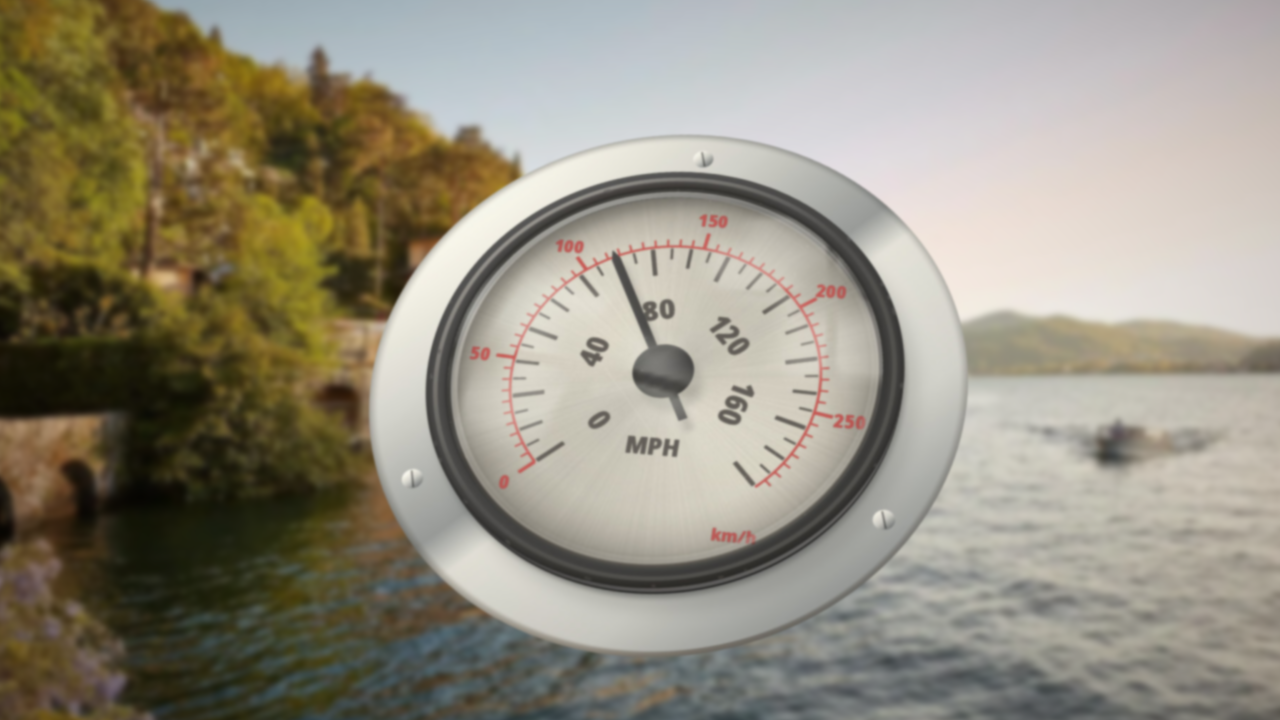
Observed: 70 mph
